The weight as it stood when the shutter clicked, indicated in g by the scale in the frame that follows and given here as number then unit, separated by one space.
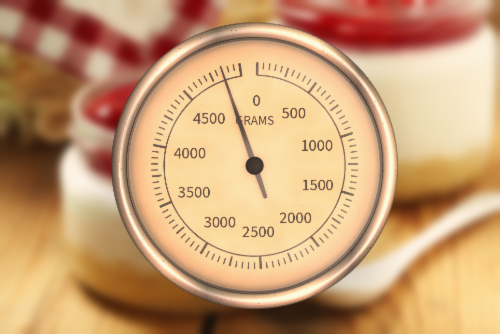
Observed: 4850 g
